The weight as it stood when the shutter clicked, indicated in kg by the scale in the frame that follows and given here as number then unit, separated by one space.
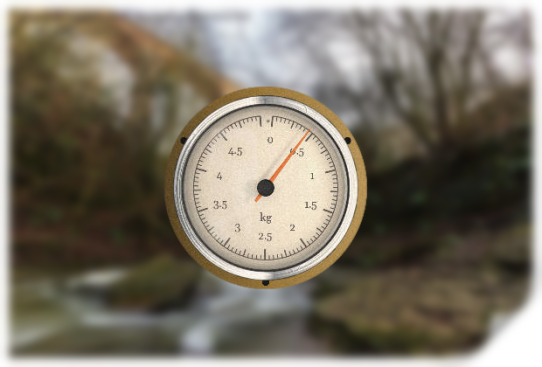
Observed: 0.45 kg
